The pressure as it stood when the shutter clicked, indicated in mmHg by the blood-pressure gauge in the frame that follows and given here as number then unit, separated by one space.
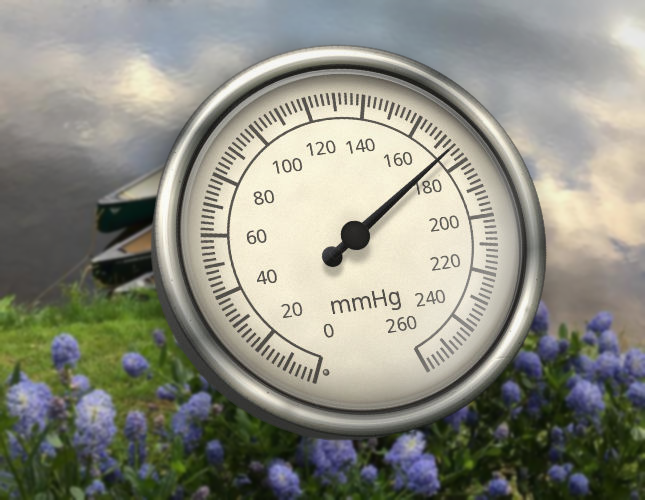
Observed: 174 mmHg
